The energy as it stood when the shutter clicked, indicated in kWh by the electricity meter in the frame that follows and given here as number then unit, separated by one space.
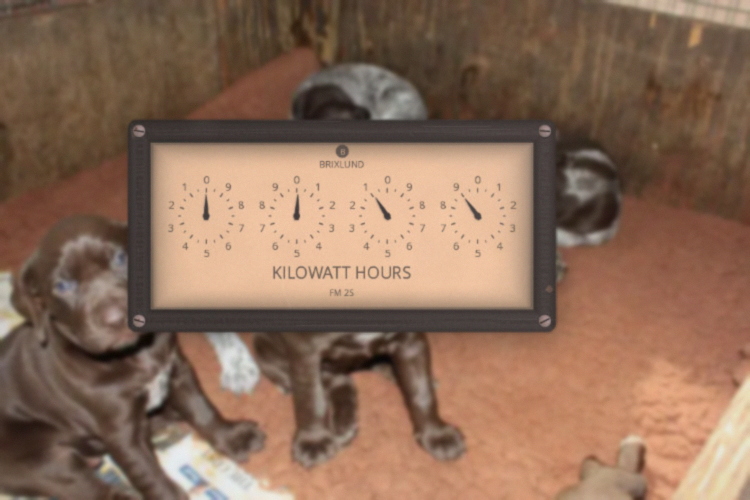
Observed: 9 kWh
